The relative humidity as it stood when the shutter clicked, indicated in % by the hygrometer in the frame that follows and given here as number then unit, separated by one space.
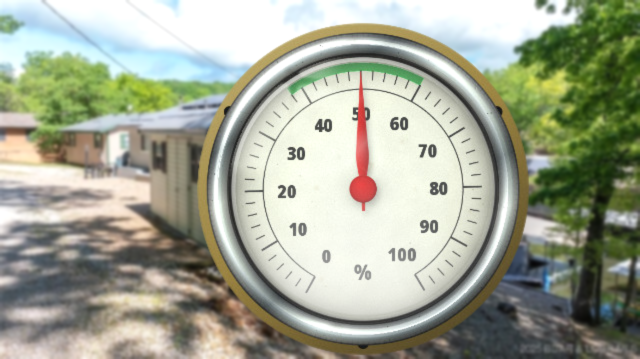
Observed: 50 %
